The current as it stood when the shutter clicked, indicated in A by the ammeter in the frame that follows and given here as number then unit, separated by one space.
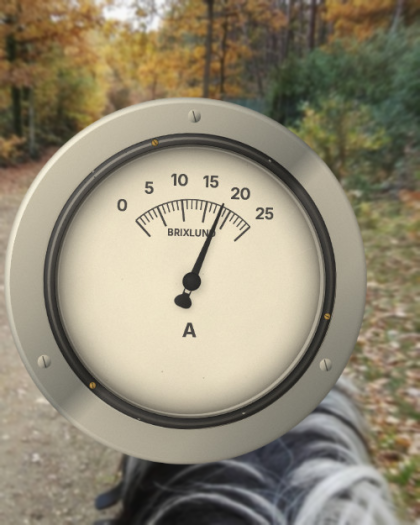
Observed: 18 A
